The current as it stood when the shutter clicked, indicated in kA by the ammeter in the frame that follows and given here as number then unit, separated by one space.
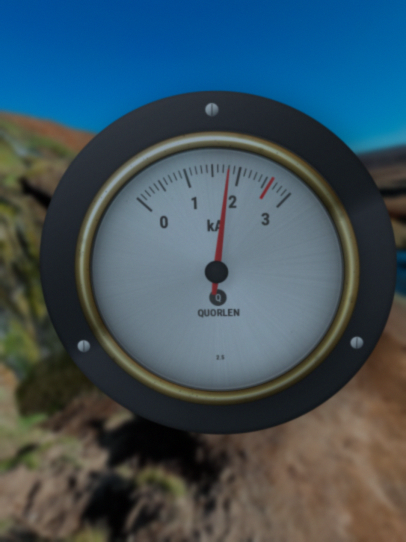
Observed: 1.8 kA
